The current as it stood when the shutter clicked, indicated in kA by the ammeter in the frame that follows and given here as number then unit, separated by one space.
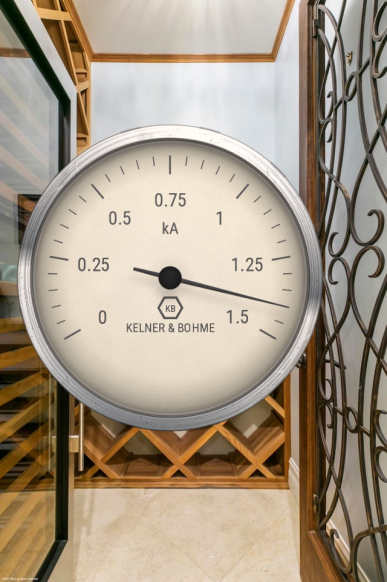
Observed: 1.4 kA
